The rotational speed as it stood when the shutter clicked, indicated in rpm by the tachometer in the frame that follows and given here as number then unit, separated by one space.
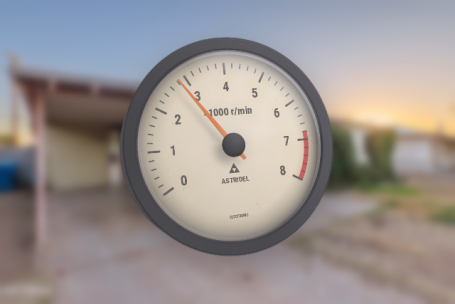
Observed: 2800 rpm
